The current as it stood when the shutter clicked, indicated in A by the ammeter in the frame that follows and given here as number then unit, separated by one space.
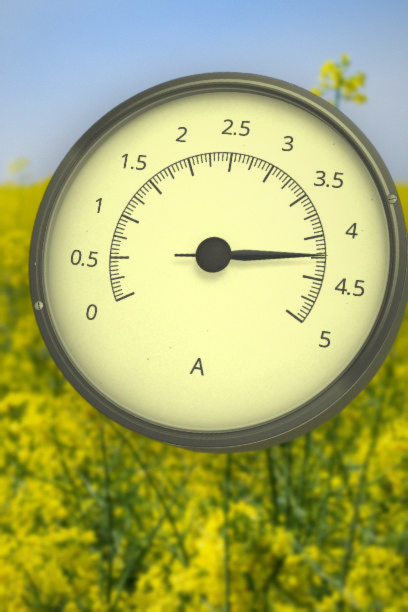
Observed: 4.25 A
